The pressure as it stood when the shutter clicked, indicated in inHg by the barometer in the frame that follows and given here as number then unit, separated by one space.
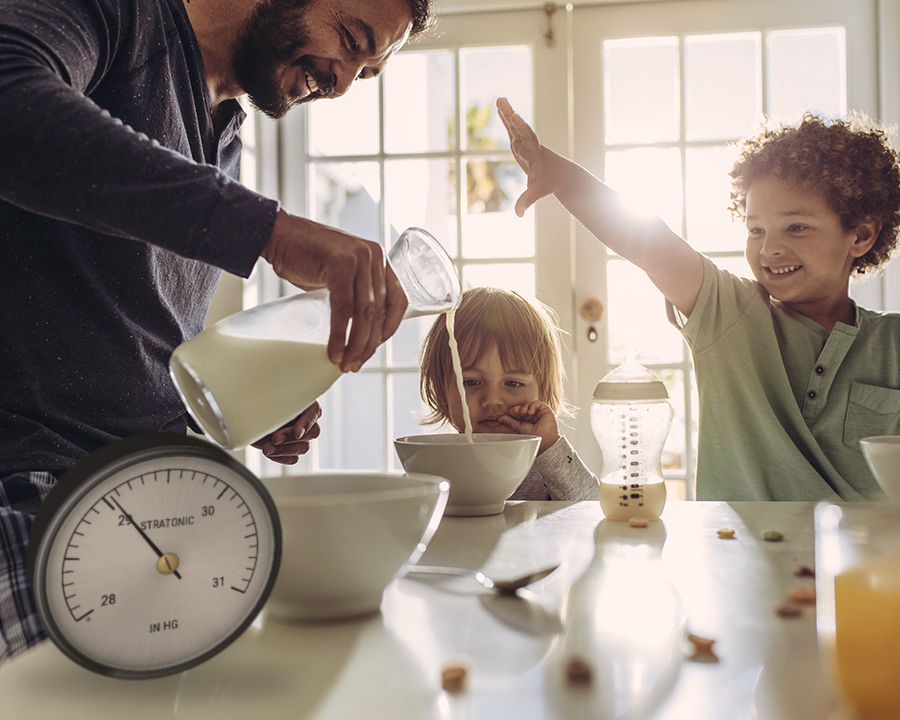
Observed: 29.05 inHg
